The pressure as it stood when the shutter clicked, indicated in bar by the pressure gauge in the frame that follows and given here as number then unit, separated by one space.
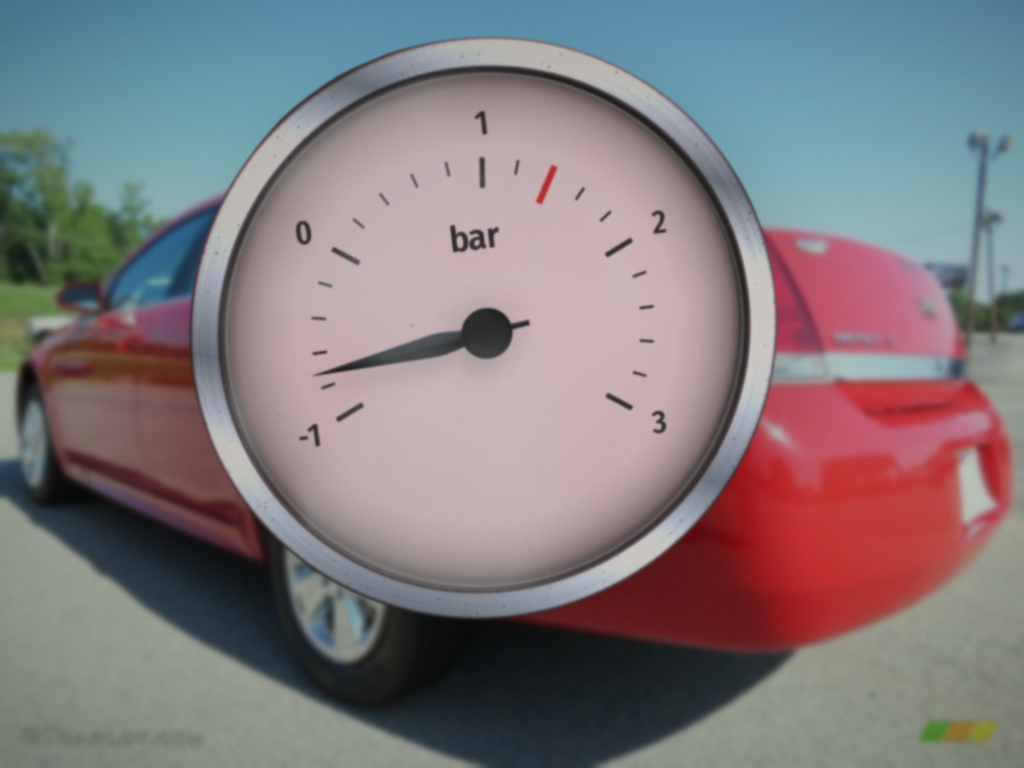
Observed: -0.7 bar
